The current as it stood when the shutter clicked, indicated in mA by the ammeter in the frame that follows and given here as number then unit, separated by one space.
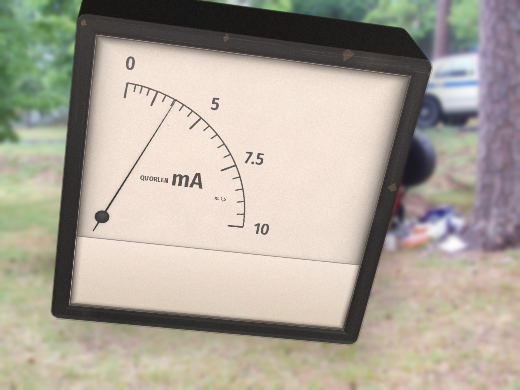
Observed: 3.5 mA
